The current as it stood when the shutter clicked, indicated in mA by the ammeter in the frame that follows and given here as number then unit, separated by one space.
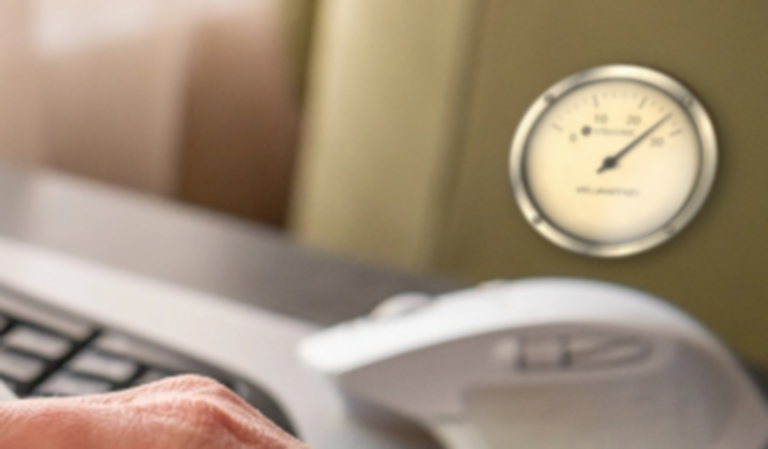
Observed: 26 mA
